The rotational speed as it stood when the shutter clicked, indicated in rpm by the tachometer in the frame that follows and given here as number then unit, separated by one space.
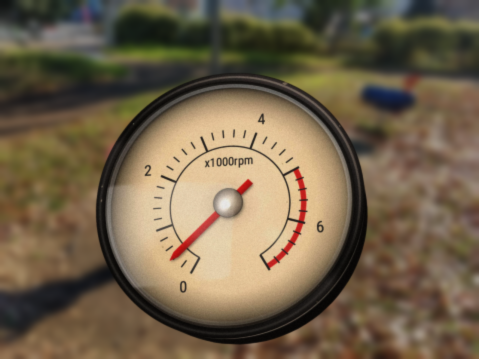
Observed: 400 rpm
